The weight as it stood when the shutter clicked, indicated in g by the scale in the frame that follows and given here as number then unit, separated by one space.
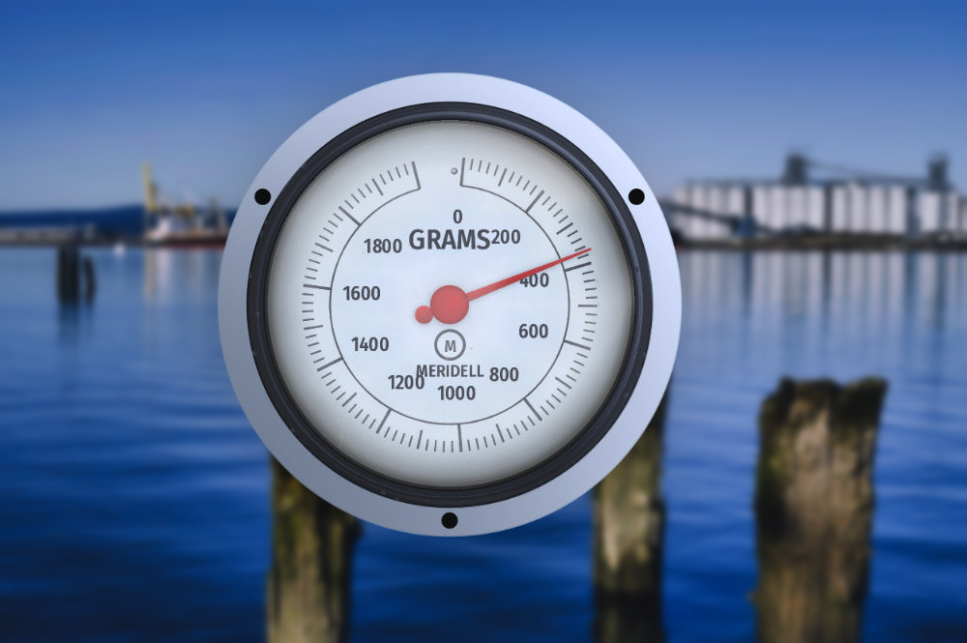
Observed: 370 g
